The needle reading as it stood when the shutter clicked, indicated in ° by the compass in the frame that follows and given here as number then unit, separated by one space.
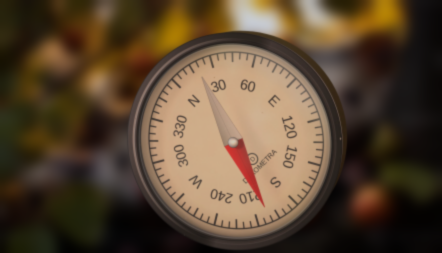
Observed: 200 °
